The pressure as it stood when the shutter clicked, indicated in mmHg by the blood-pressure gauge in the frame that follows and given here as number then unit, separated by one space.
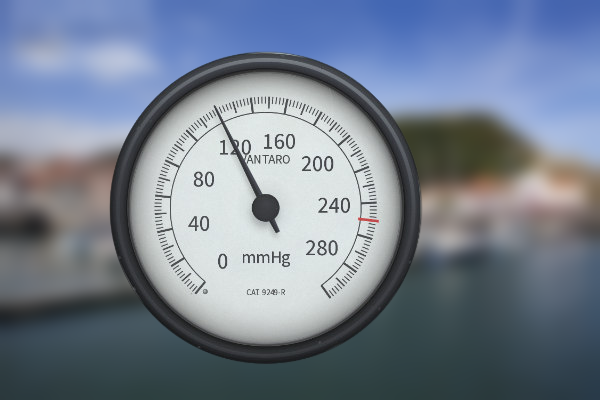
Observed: 120 mmHg
